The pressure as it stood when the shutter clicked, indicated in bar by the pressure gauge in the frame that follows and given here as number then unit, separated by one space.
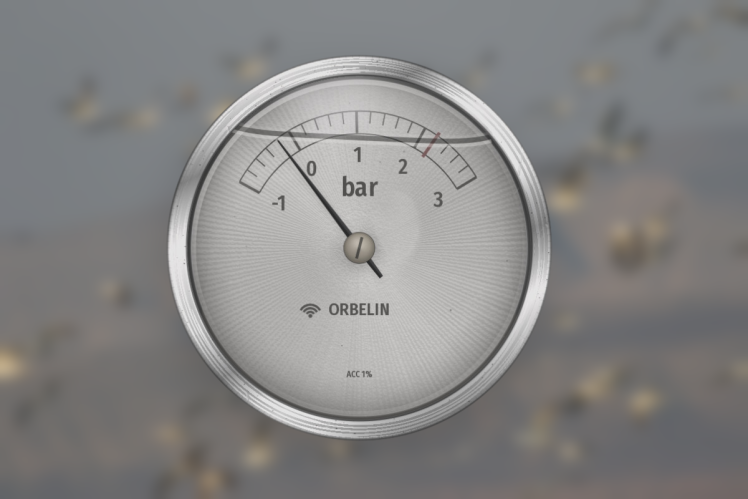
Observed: -0.2 bar
